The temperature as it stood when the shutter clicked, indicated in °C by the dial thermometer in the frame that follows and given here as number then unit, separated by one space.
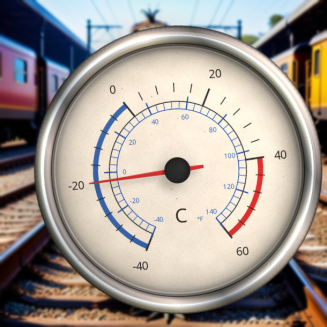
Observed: -20 °C
